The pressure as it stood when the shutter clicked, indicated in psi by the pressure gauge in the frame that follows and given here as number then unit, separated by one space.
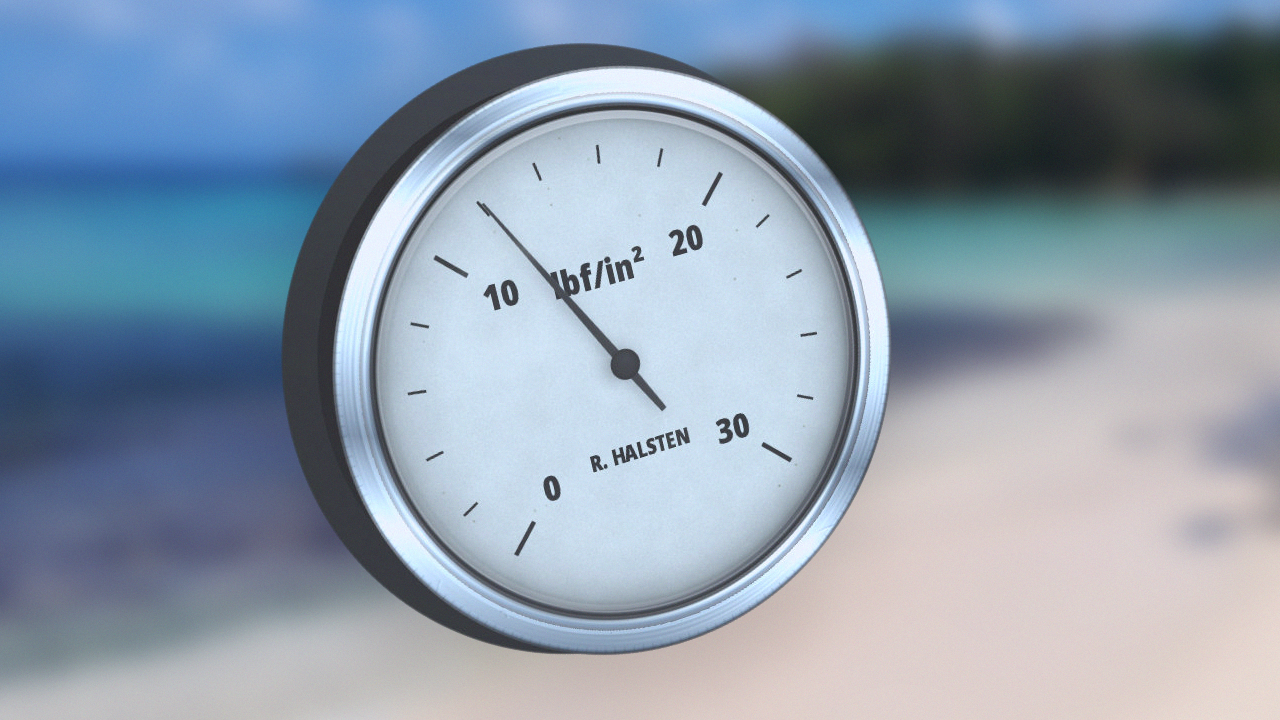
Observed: 12 psi
